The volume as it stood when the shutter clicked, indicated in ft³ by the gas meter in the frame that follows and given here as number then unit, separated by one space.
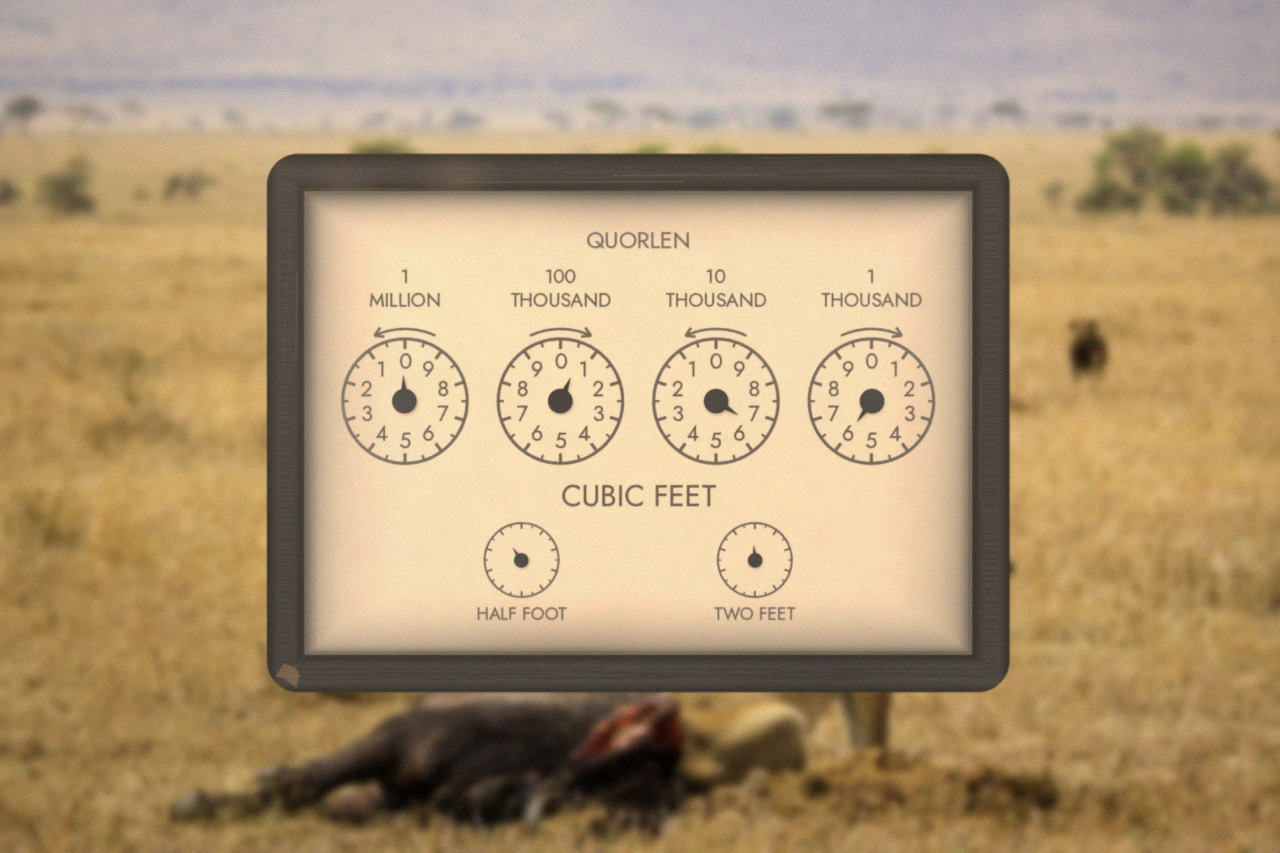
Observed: 6600 ft³
